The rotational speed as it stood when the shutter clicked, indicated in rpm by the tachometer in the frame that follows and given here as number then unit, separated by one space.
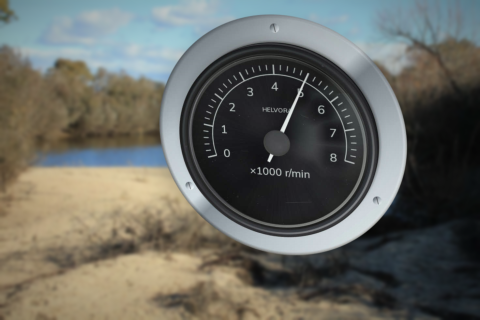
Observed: 5000 rpm
